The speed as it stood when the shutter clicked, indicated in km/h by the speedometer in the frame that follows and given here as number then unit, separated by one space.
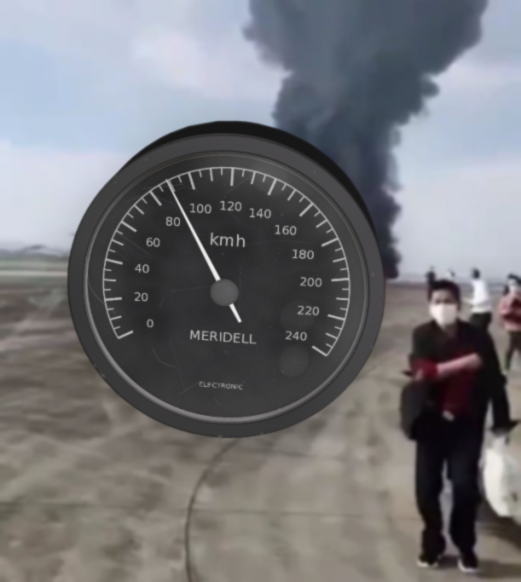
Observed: 90 km/h
